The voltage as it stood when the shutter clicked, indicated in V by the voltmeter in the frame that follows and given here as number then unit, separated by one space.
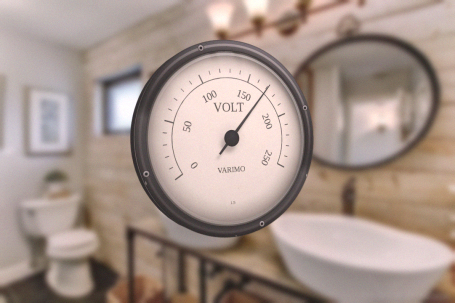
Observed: 170 V
